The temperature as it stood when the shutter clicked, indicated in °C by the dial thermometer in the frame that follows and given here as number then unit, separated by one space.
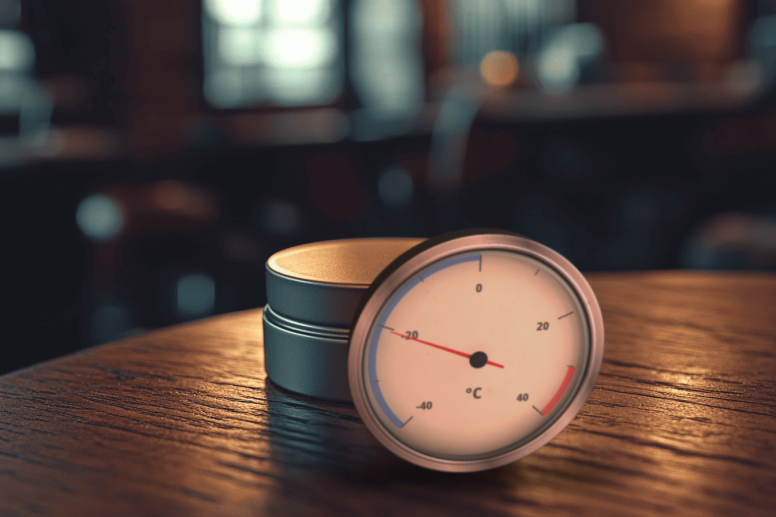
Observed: -20 °C
